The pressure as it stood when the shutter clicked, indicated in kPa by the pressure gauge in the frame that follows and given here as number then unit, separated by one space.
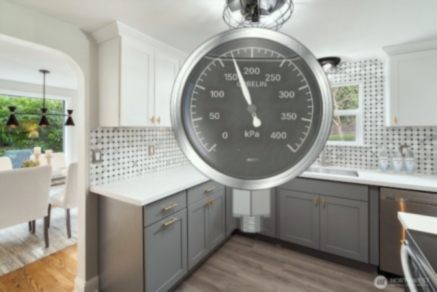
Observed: 170 kPa
